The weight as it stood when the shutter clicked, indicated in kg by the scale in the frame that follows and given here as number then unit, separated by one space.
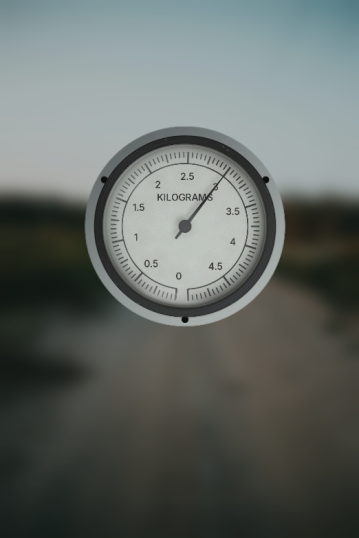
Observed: 3 kg
